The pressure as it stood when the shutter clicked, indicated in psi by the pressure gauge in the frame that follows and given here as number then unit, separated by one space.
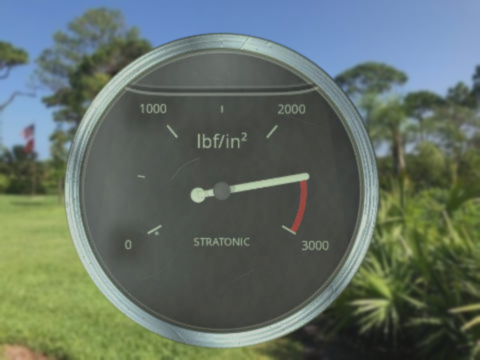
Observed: 2500 psi
